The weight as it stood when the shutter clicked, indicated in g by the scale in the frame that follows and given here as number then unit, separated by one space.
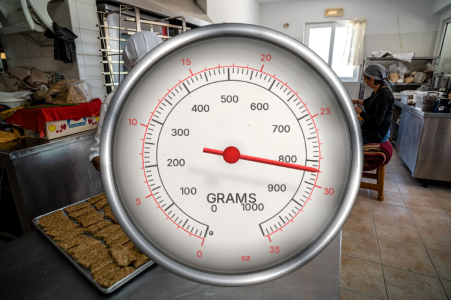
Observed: 820 g
